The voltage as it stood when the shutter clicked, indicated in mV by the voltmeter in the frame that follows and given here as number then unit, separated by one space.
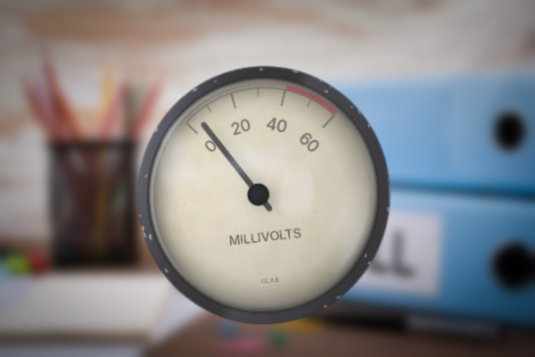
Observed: 5 mV
